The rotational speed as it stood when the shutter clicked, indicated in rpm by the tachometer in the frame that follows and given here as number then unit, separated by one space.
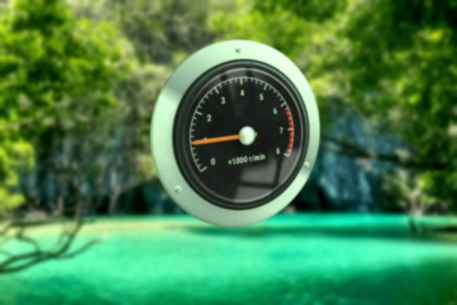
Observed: 1000 rpm
